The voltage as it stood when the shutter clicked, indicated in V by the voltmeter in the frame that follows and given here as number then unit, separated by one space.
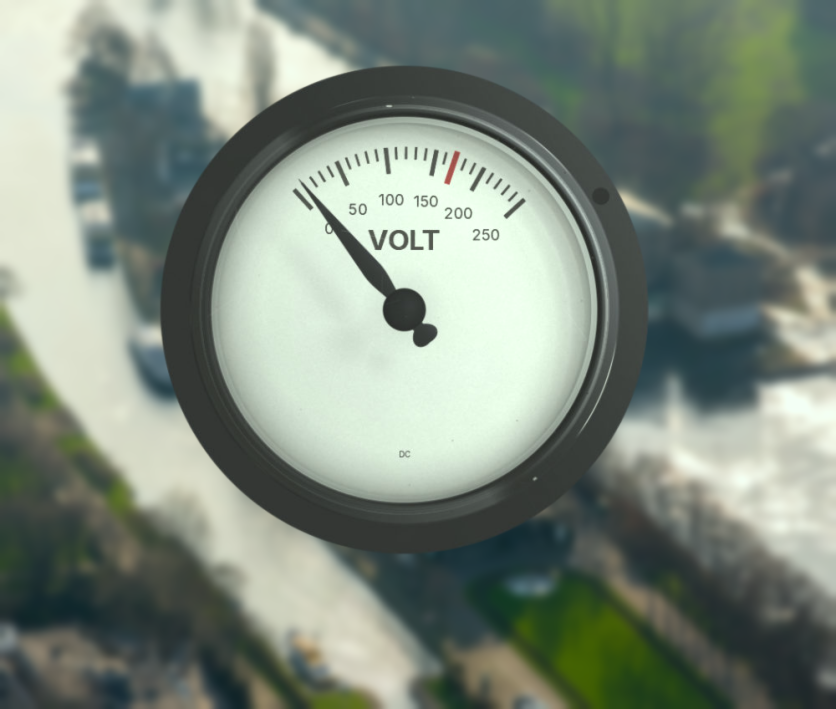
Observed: 10 V
